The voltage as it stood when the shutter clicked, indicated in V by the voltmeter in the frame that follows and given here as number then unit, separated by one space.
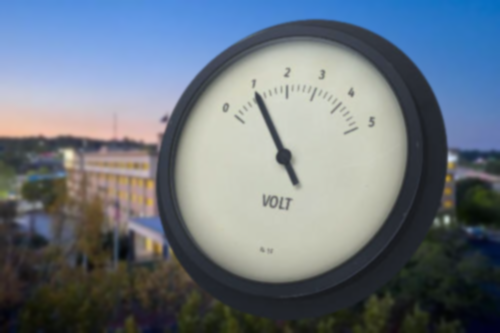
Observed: 1 V
